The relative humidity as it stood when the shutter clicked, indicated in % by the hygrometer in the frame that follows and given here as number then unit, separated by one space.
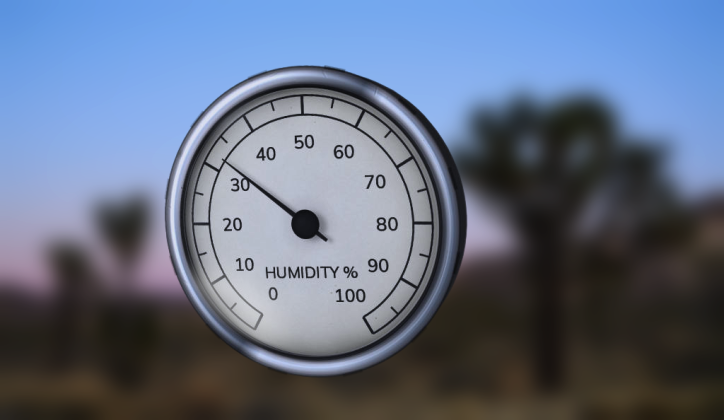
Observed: 32.5 %
